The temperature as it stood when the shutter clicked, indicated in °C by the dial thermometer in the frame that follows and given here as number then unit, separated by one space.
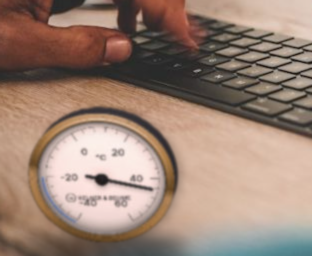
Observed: 44 °C
